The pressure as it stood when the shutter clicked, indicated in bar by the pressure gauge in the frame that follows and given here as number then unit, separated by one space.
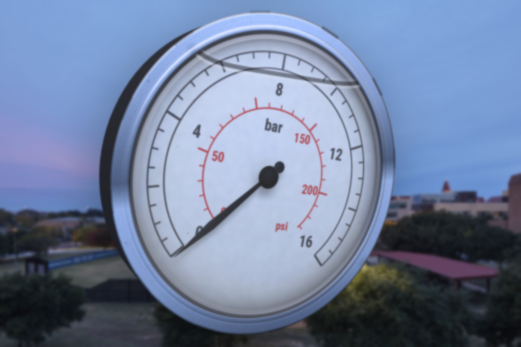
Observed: 0 bar
